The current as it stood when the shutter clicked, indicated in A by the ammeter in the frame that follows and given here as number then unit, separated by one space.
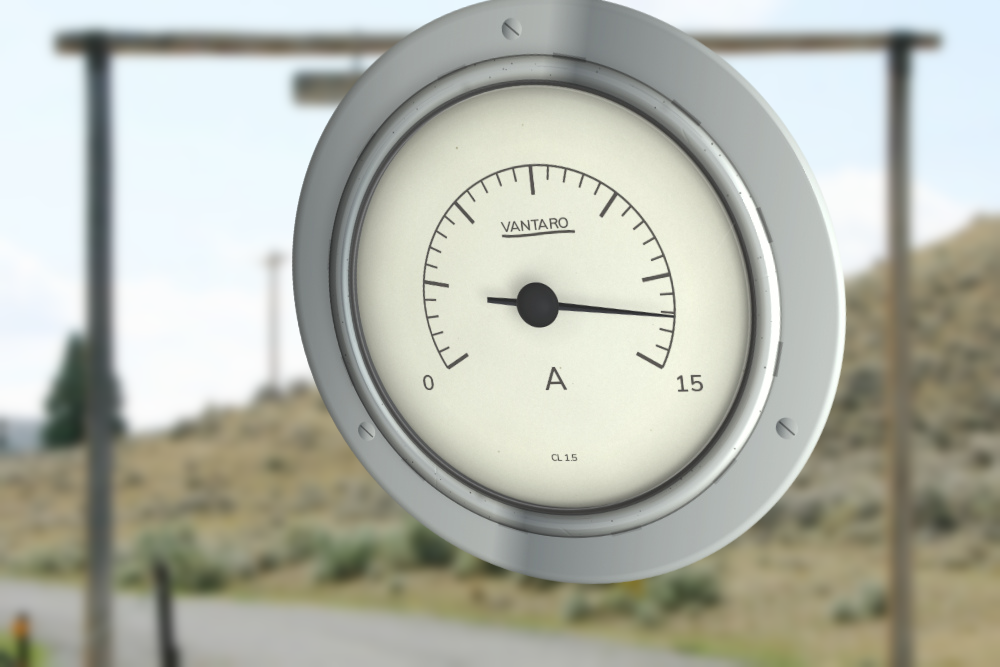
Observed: 13.5 A
